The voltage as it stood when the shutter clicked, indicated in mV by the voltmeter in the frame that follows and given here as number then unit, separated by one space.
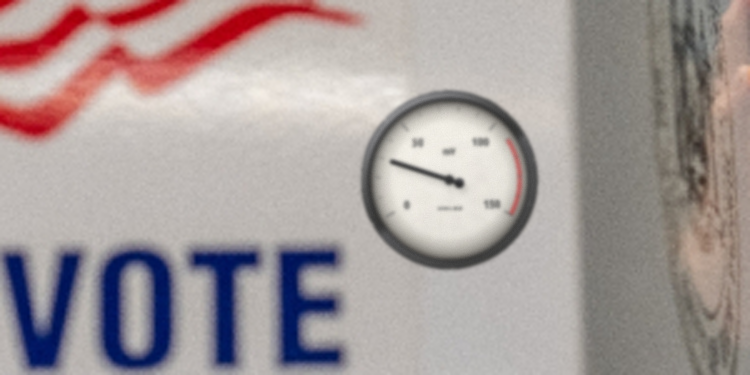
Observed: 30 mV
